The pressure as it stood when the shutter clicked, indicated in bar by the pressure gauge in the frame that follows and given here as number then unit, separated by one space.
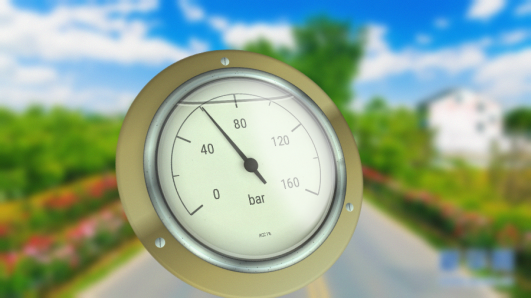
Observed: 60 bar
